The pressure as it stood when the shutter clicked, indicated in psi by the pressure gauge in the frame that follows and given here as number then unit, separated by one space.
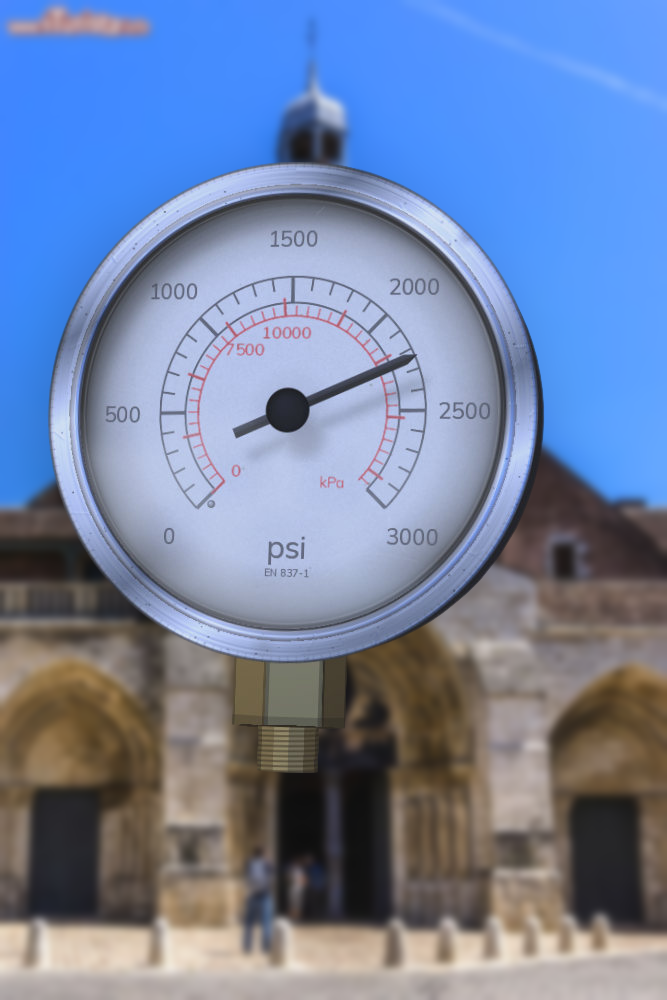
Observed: 2250 psi
